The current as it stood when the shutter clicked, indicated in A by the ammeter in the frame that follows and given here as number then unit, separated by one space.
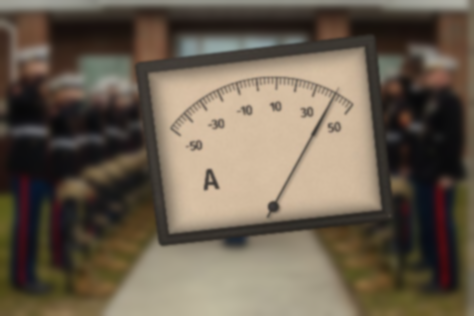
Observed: 40 A
